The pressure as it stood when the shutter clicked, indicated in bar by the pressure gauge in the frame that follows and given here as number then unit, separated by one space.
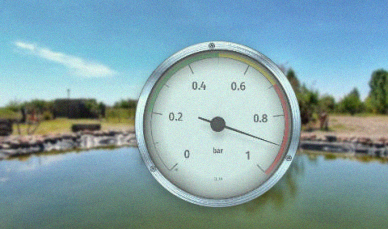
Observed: 0.9 bar
